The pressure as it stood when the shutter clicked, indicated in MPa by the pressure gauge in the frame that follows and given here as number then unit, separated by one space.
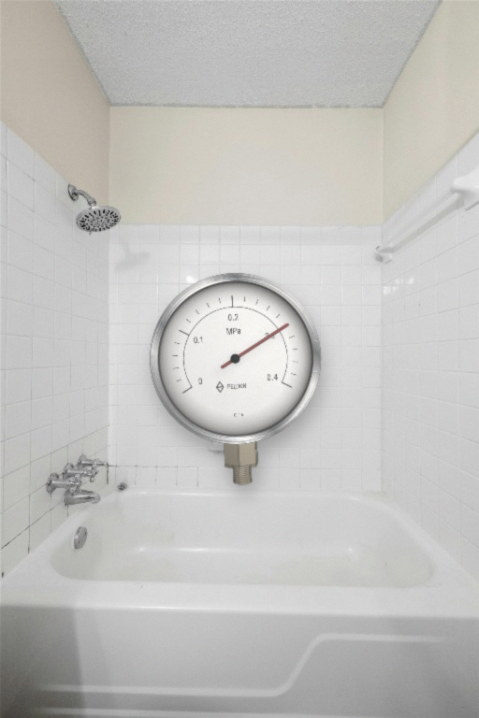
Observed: 0.3 MPa
